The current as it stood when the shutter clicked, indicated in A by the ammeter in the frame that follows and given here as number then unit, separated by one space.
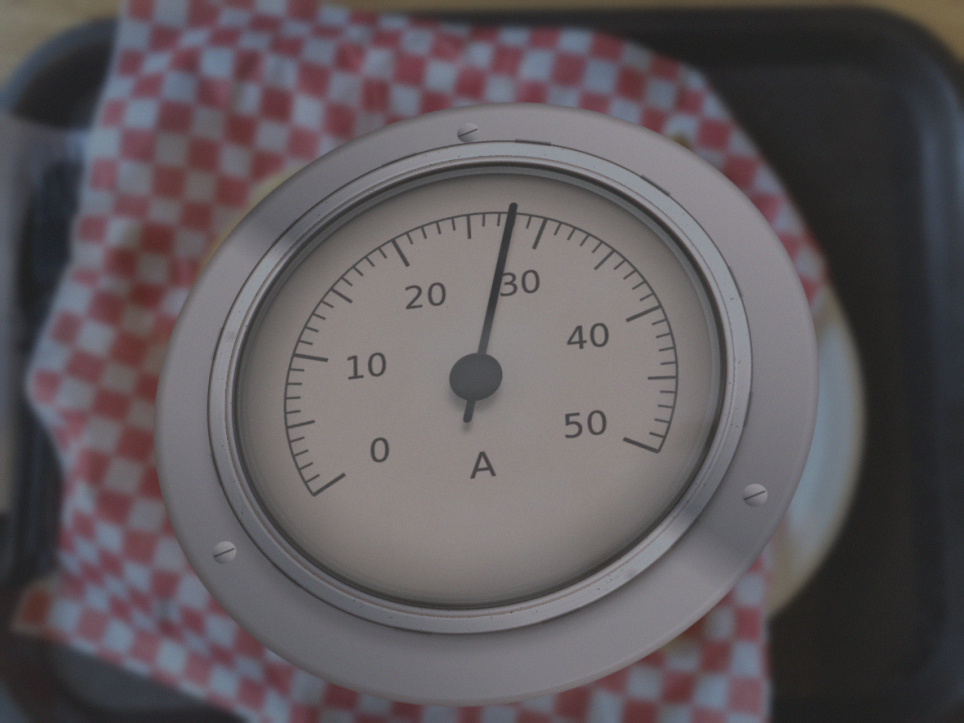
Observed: 28 A
